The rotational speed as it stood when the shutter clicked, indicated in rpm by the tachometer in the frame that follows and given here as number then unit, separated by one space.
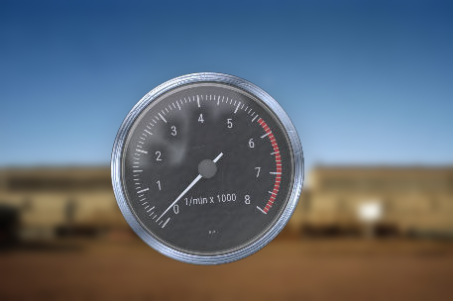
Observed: 200 rpm
